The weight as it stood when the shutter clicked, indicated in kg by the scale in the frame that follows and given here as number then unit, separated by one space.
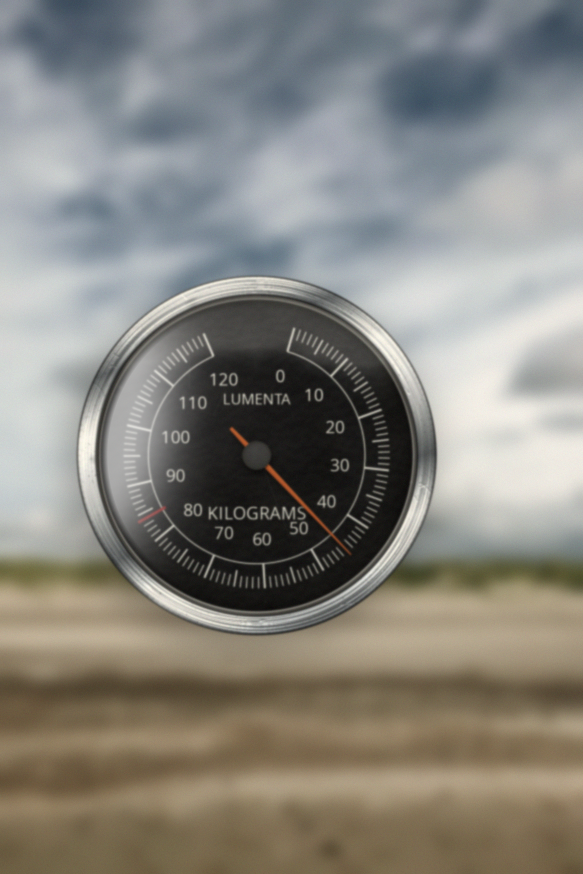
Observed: 45 kg
